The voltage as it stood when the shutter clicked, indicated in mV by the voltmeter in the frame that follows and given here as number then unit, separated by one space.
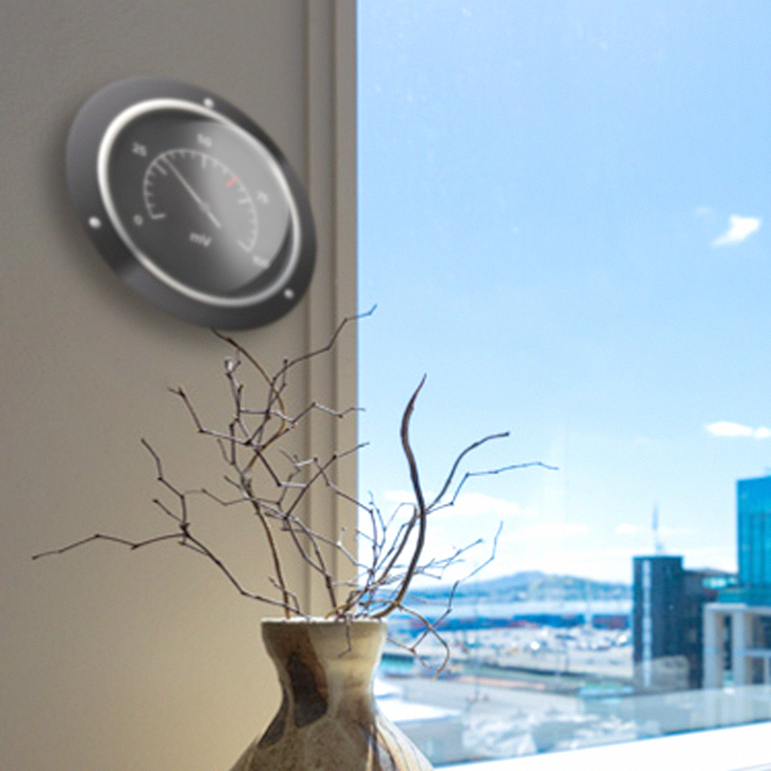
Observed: 30 mV
